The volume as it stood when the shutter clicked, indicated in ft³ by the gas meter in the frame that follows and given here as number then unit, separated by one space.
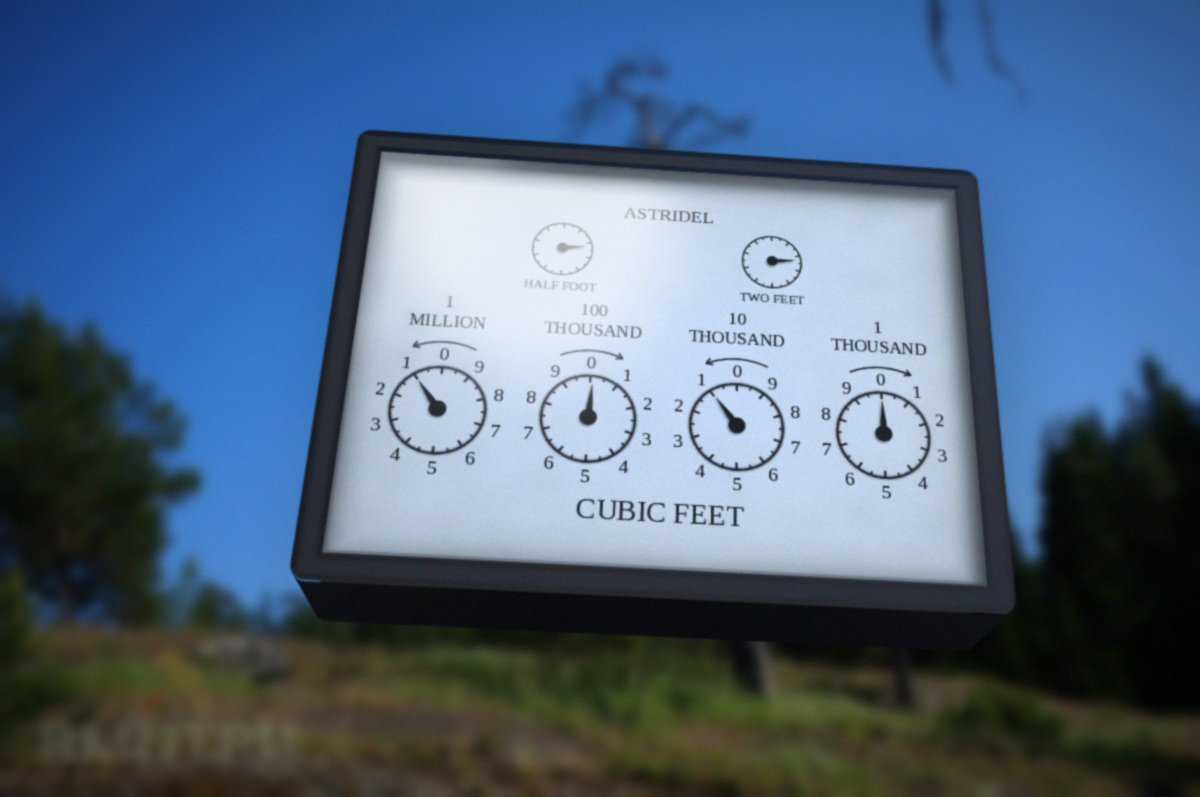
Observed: 101000 ft³
